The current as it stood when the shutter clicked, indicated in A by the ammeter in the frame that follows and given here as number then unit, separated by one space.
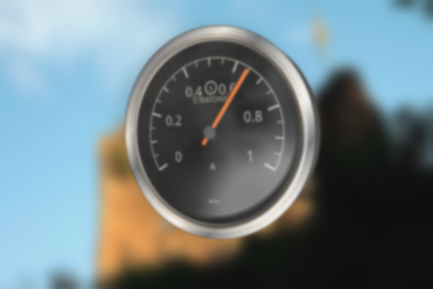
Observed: 0.65 A
